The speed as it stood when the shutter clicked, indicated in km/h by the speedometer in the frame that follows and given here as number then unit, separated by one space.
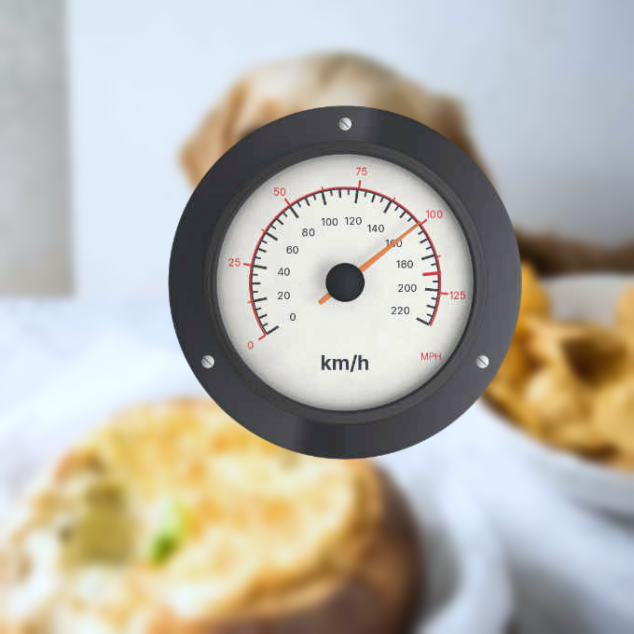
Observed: 160 km/h
